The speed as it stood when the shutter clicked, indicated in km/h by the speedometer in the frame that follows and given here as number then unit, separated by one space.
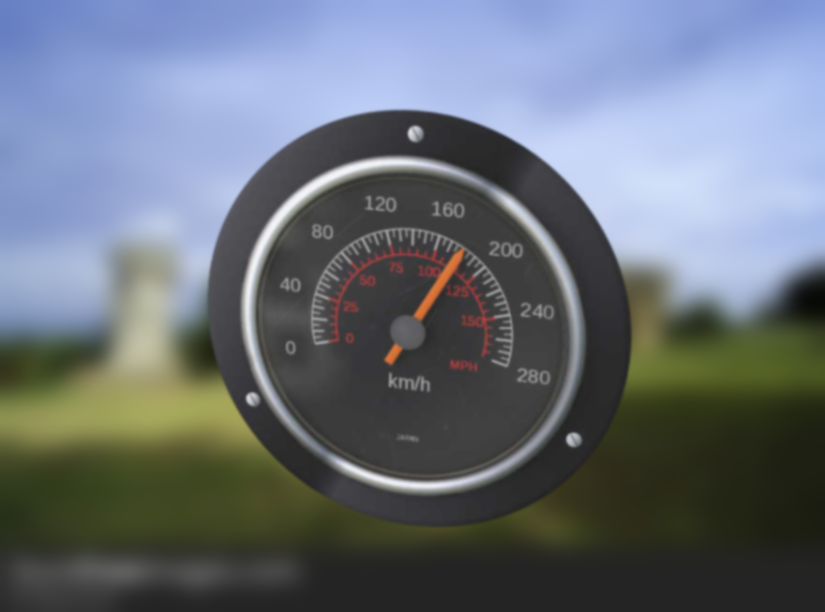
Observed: 180 km/h
